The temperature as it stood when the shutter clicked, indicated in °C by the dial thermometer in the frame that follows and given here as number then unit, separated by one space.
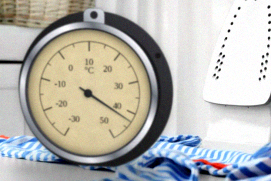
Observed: 42.5 °C
